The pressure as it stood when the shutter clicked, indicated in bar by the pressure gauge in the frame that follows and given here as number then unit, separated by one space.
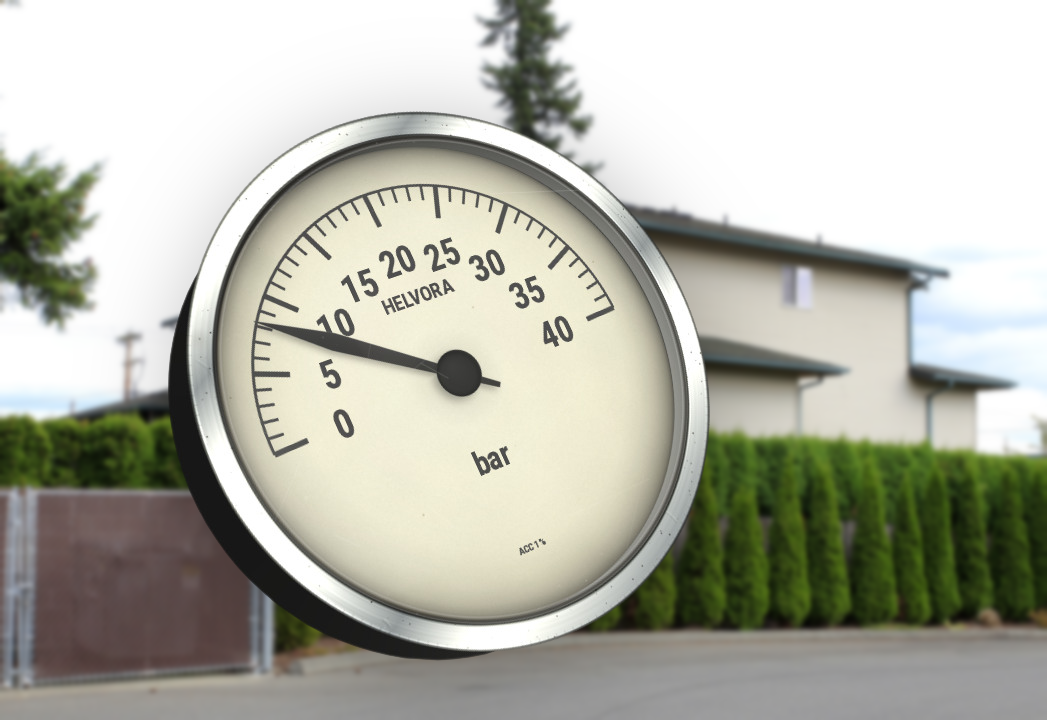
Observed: 8 bar
